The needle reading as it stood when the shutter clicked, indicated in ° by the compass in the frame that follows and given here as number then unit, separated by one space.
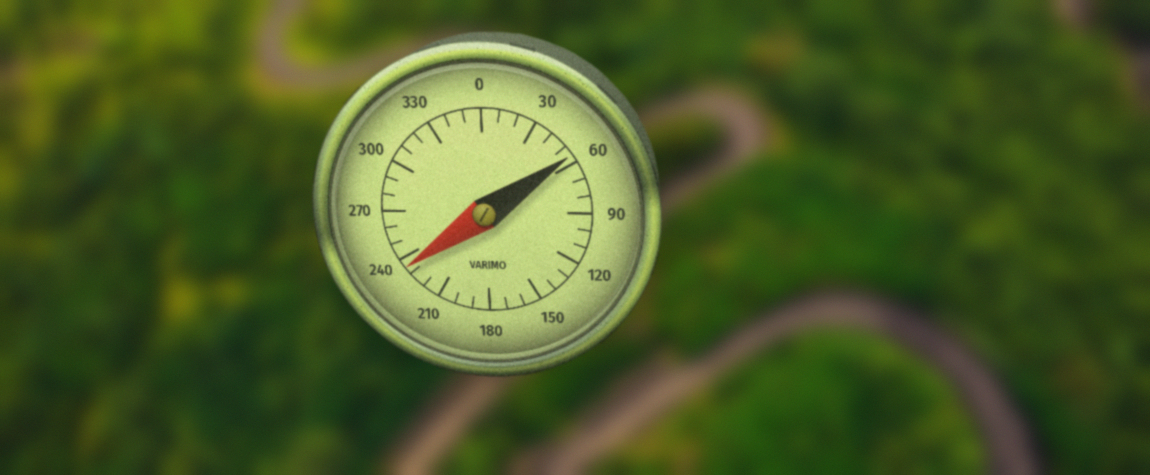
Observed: 235 °
